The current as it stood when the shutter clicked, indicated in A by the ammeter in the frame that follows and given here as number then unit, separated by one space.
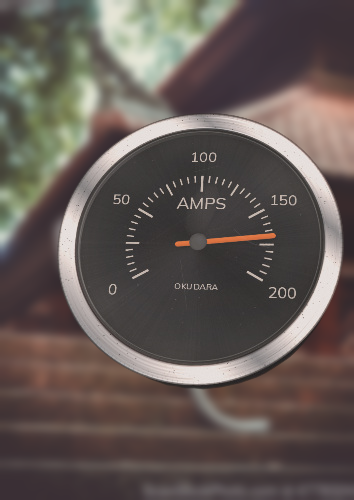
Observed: 170 A
